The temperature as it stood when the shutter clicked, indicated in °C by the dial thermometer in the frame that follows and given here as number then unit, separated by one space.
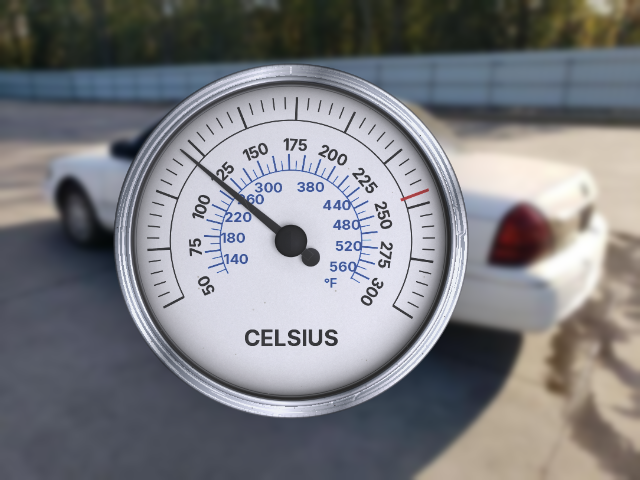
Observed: 120 °C
